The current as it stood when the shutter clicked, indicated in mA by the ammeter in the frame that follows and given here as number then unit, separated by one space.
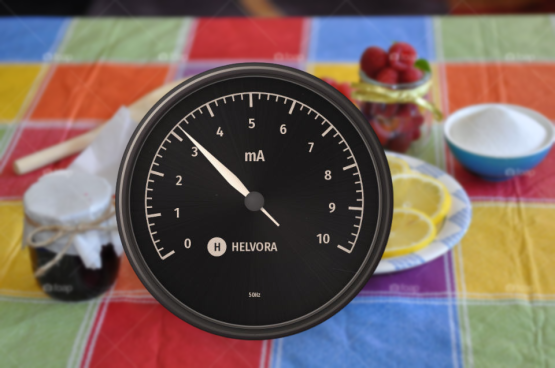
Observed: 3.2 mA
